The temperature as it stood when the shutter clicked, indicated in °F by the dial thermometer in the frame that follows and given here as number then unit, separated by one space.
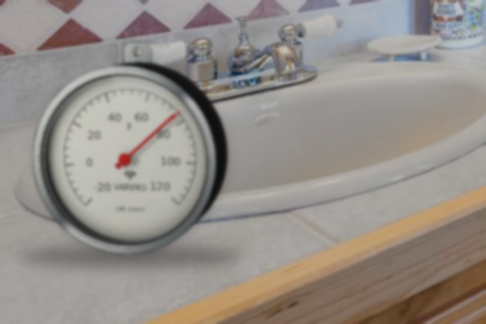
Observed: 76 °F
